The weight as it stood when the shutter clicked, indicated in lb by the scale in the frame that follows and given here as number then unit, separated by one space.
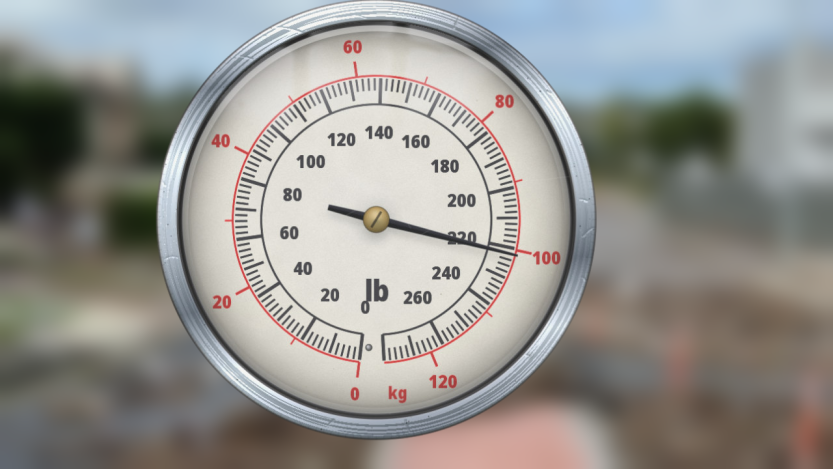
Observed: 222 lb
